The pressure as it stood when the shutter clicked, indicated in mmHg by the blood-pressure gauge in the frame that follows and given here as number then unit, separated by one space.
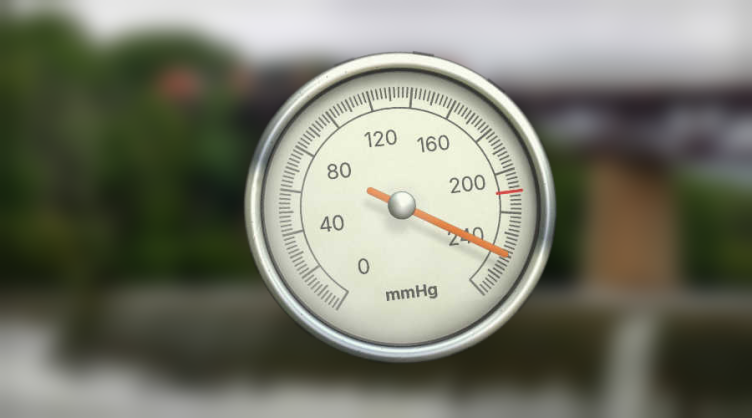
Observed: 240 mmHg
